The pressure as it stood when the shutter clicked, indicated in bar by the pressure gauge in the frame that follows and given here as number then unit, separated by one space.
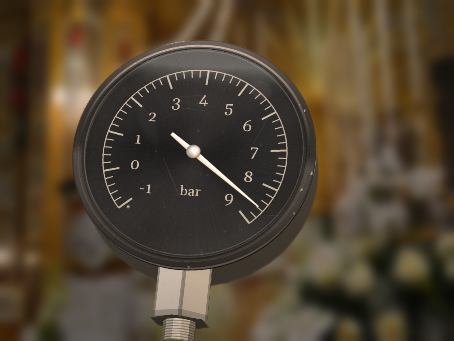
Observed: 8.6 bar
